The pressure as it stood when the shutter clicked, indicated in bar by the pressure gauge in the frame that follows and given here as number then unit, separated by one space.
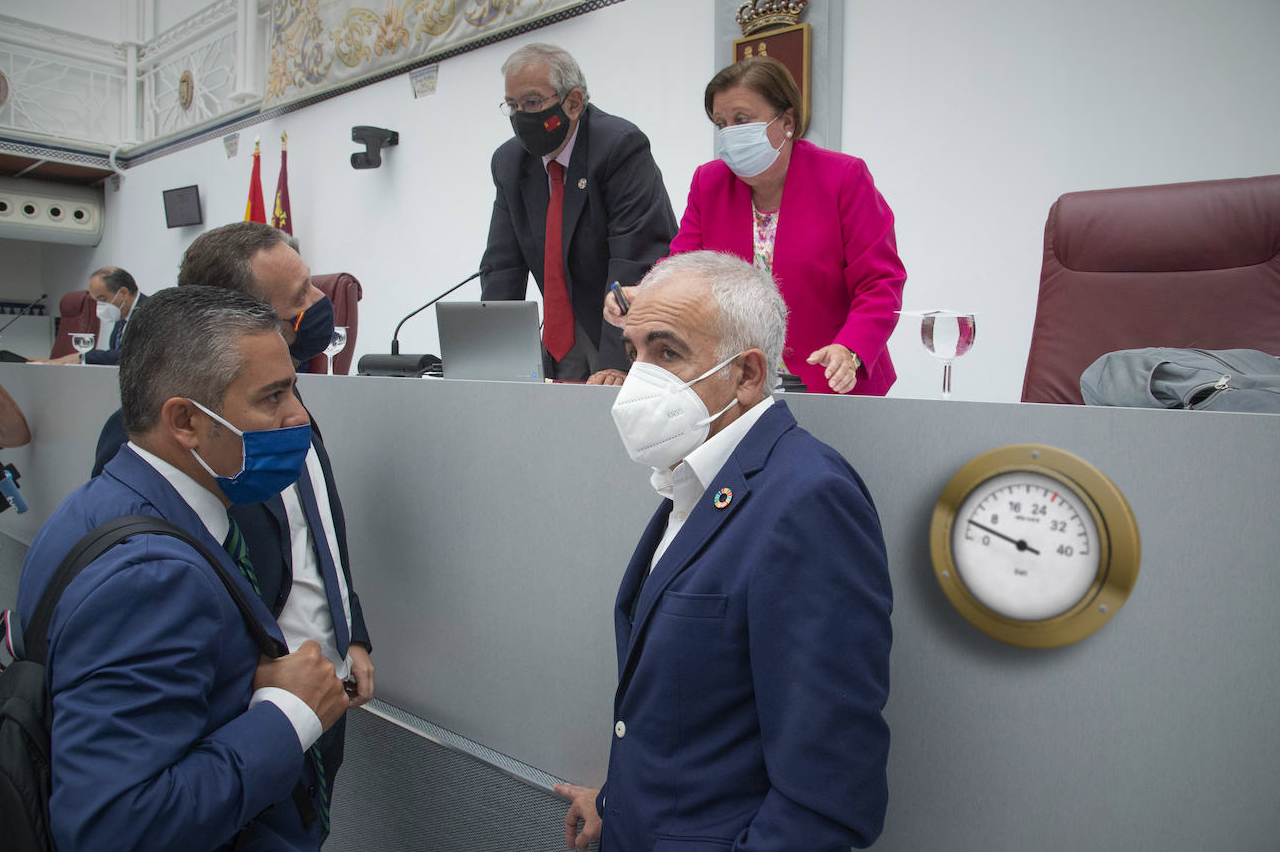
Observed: 4 bar
